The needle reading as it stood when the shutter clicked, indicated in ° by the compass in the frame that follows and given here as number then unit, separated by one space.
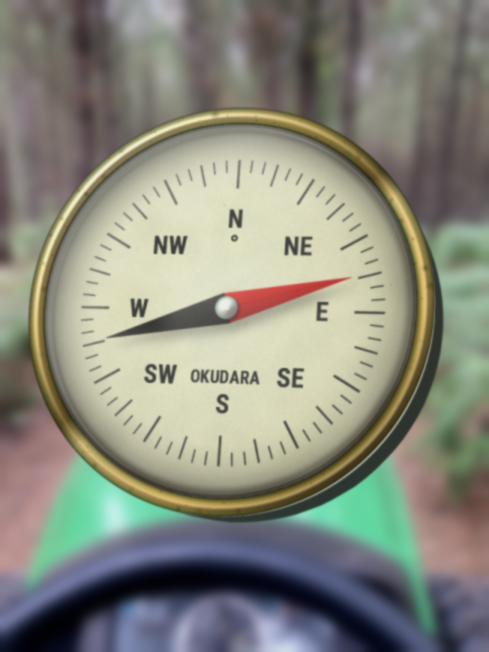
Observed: 75 °
